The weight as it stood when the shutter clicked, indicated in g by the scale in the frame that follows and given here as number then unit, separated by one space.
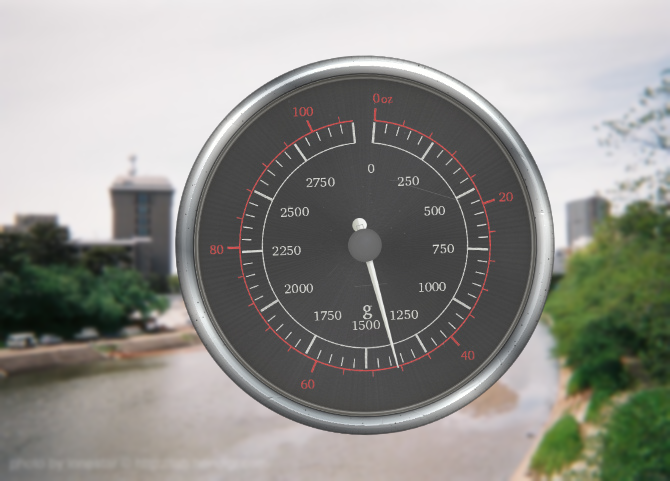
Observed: 1375 g
